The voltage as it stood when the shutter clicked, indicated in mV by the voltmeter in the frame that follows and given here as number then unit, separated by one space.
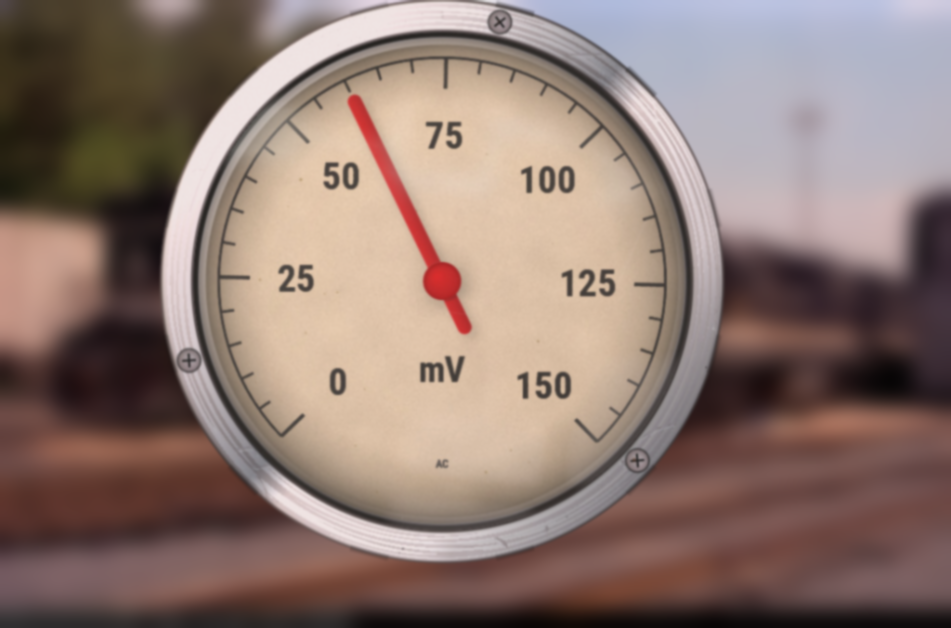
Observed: 60 mV
